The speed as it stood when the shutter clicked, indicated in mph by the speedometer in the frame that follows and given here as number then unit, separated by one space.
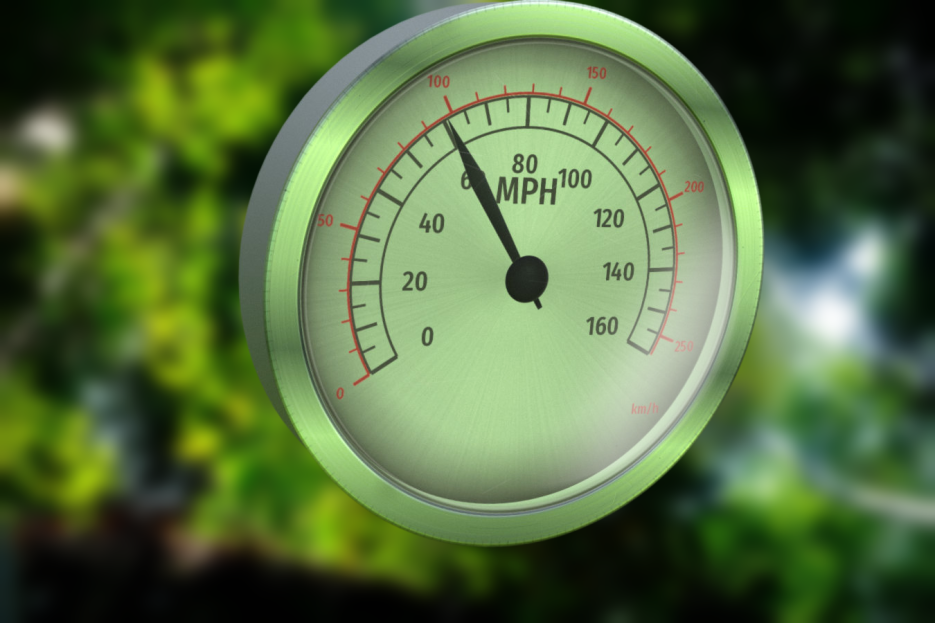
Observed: 60 mph
